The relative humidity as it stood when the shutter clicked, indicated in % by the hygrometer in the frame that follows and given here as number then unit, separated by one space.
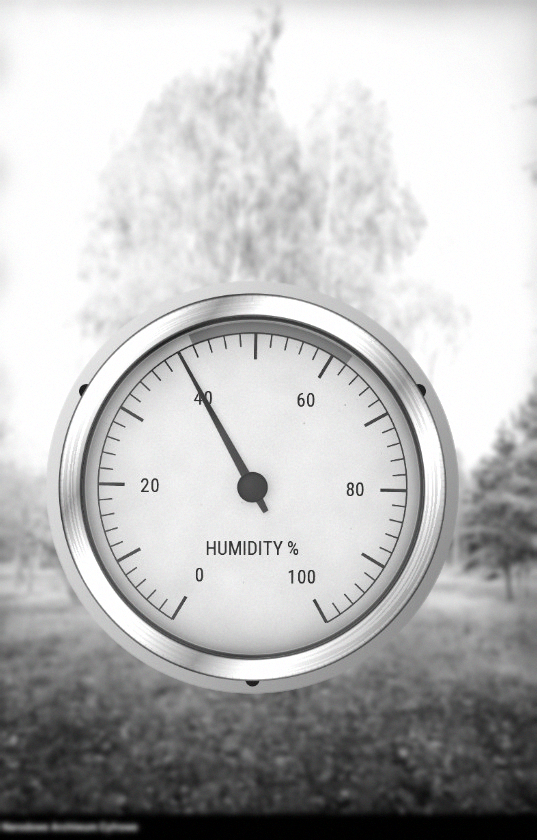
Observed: 40 %
